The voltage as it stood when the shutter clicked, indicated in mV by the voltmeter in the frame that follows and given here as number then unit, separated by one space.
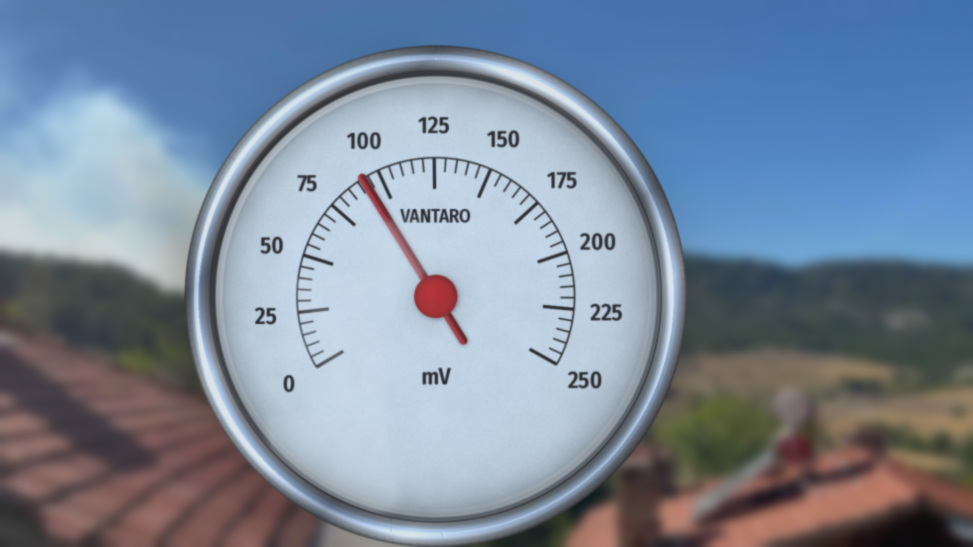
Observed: 92.5 mV
